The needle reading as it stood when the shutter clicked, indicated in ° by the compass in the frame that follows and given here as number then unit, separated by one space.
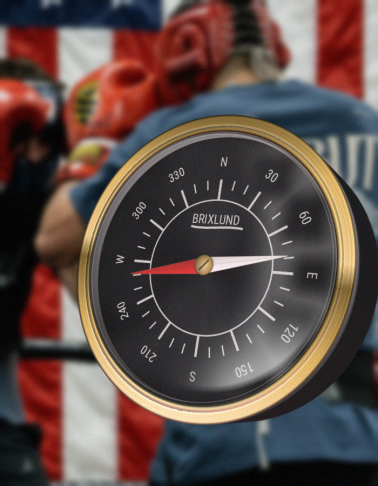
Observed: 260 °
